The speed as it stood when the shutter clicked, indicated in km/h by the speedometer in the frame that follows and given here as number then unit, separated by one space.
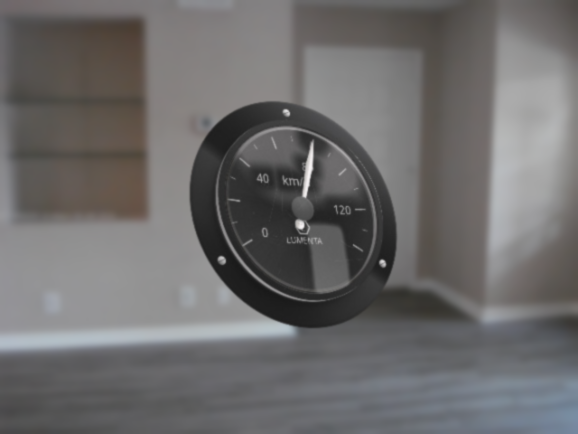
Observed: 80 km/h
